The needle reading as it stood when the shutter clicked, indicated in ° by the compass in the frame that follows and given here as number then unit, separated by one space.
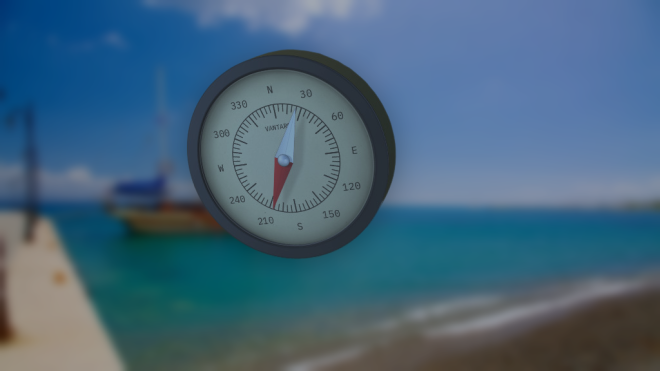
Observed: 205 °
